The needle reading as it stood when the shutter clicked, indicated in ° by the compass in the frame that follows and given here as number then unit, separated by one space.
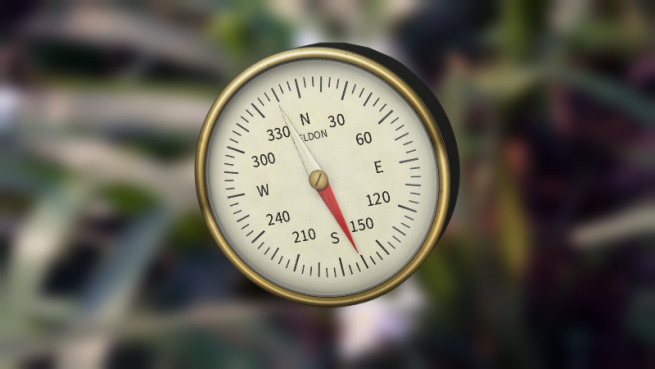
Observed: 165 °
